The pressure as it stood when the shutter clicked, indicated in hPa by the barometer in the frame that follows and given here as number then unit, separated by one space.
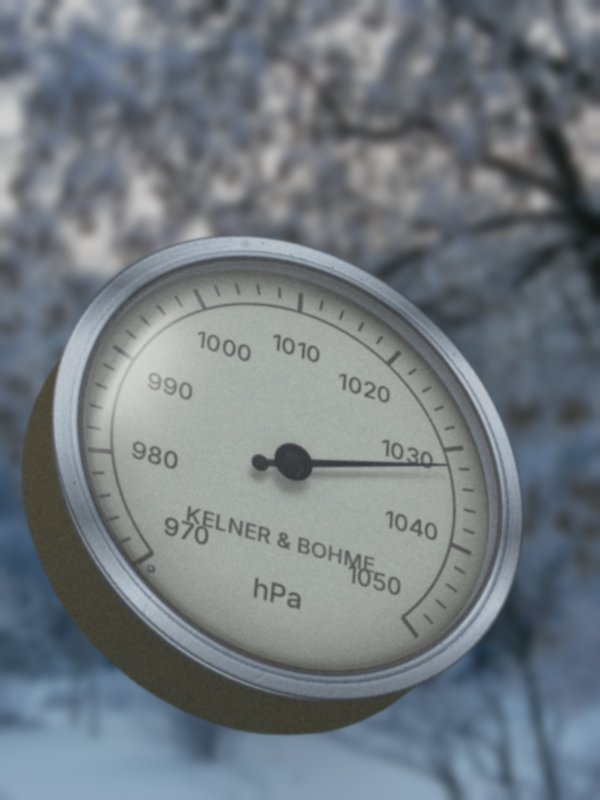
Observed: 1032 hPa
